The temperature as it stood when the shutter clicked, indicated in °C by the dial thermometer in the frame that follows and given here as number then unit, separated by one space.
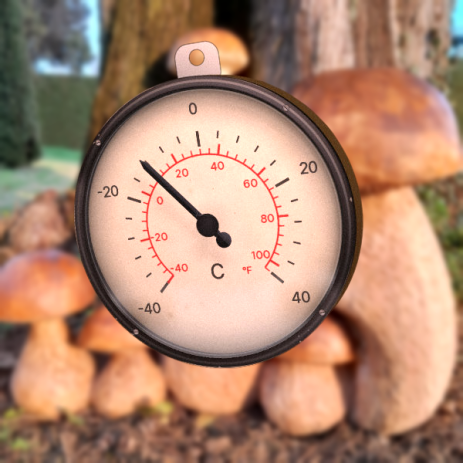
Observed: -12 °C
